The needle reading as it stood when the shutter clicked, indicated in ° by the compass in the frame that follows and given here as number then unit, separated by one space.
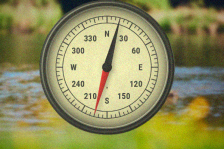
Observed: 195 °
